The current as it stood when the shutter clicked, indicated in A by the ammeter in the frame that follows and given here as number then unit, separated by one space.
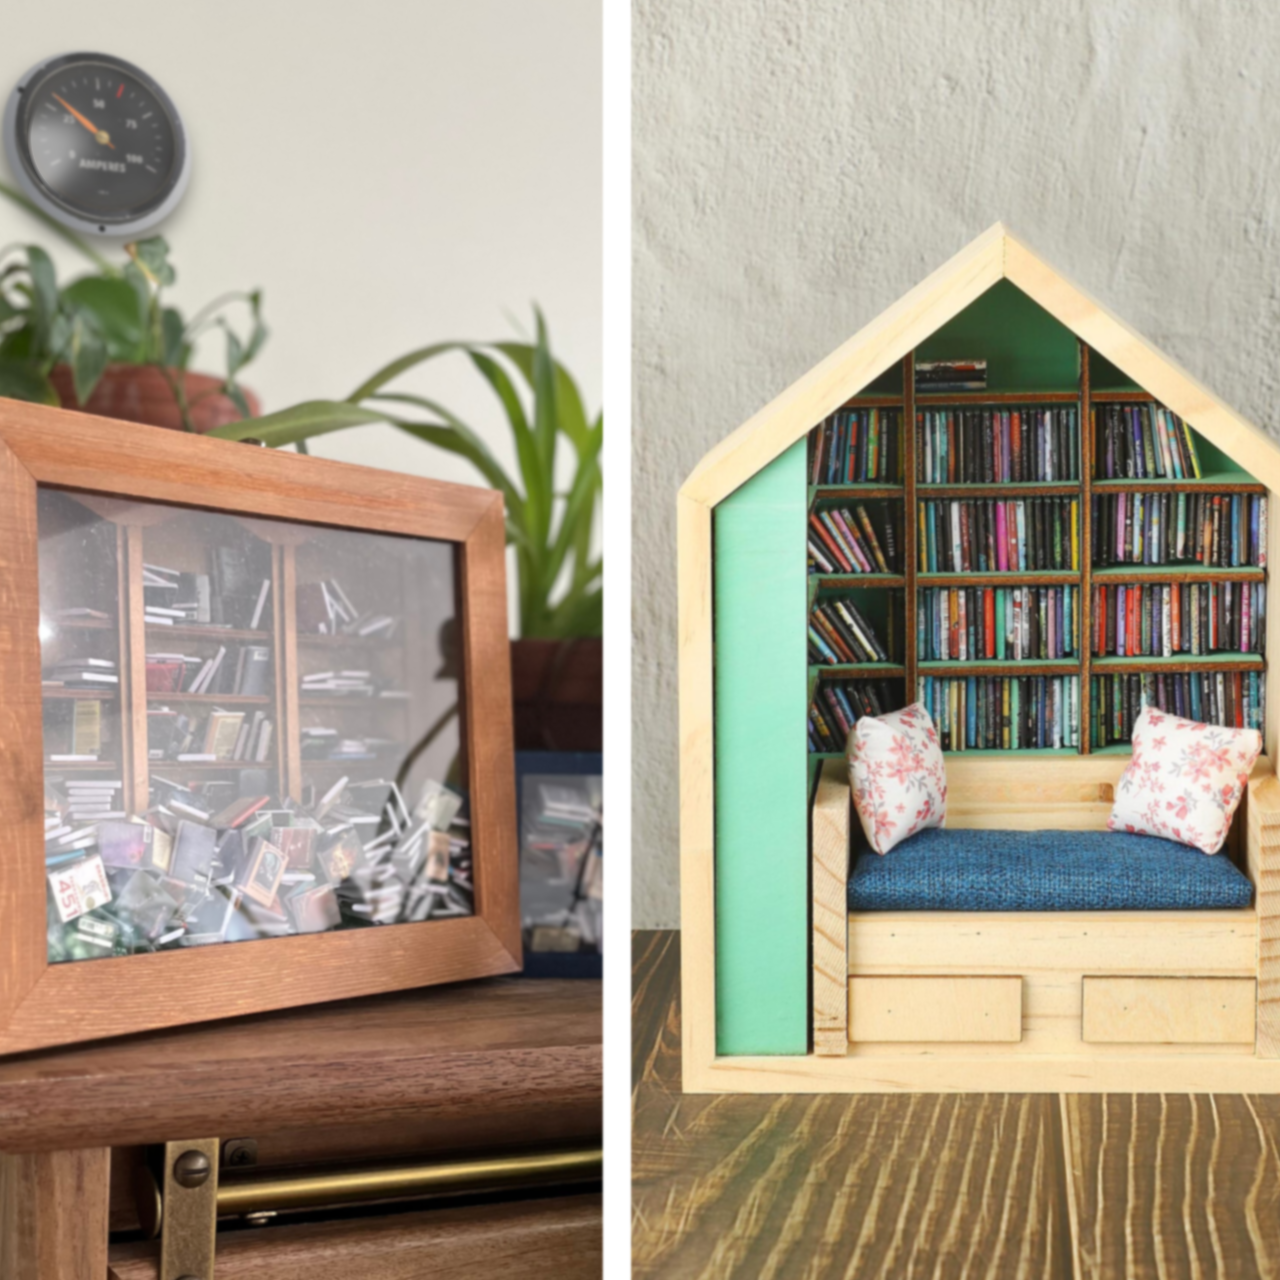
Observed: 30 A
